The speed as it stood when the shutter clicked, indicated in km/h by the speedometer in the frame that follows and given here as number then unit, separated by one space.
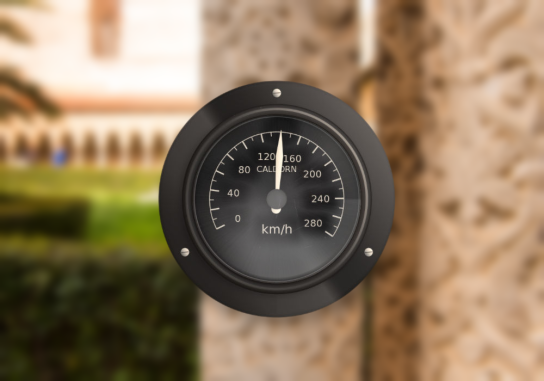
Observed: 140 km/h
